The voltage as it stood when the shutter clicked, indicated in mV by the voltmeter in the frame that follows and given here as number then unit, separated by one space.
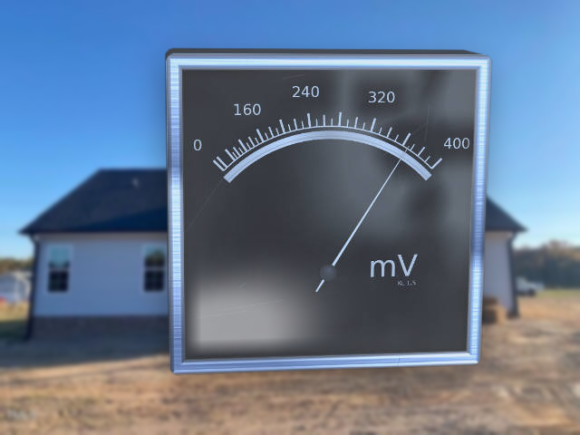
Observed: 365 mV
